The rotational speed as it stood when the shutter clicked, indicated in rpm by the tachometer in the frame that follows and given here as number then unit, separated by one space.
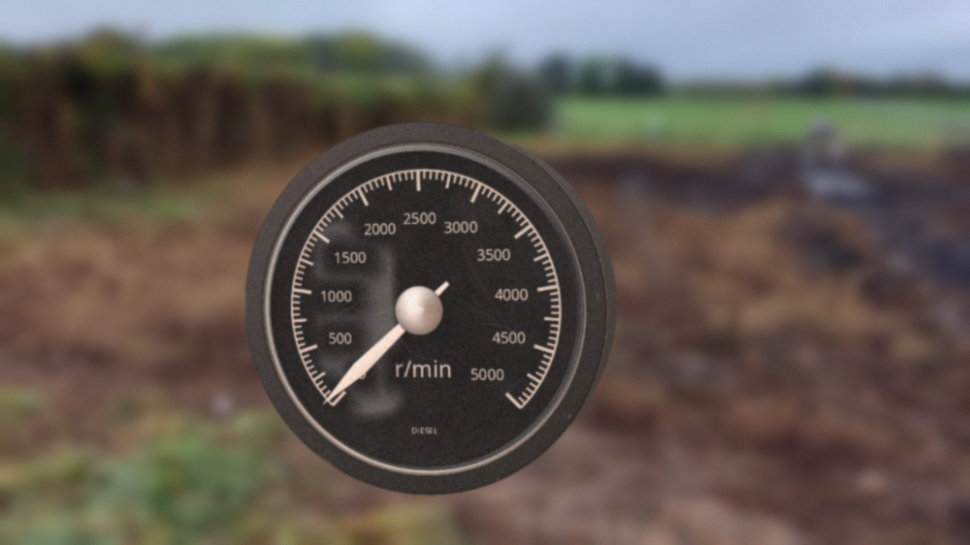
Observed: 50 rpm
